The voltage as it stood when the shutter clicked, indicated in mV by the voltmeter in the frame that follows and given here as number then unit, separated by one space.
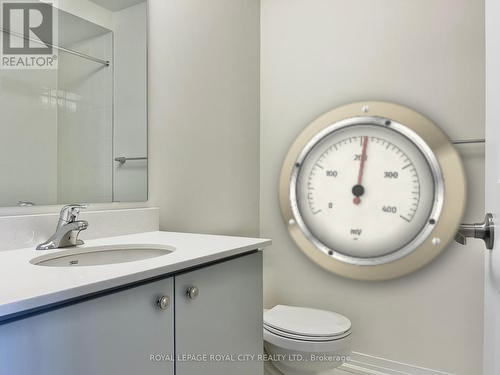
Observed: 210 mV
